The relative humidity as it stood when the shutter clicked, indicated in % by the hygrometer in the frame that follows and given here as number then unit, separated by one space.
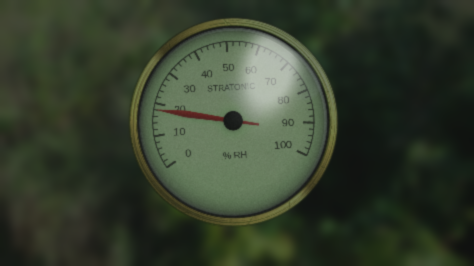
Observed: 18 %
